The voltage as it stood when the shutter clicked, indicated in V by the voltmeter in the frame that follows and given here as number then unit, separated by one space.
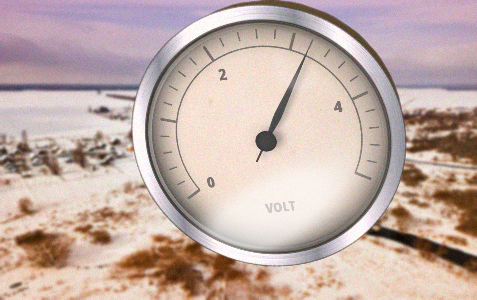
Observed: 3.2 V
